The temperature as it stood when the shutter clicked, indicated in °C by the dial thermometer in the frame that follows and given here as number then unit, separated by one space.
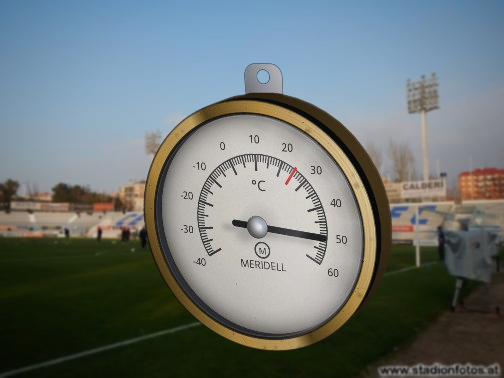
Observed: 50 °C
